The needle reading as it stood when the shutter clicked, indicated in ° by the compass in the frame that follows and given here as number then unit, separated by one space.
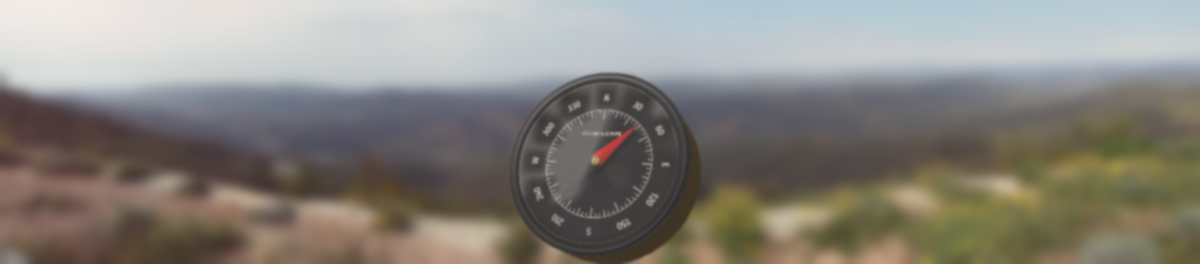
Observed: 45 °
